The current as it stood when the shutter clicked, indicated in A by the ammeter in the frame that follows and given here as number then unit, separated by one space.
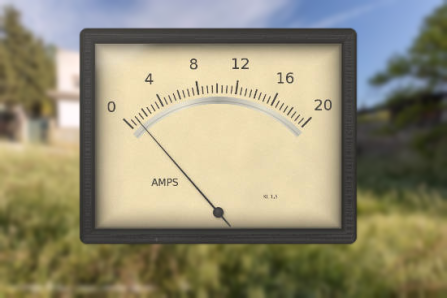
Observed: 1 A
